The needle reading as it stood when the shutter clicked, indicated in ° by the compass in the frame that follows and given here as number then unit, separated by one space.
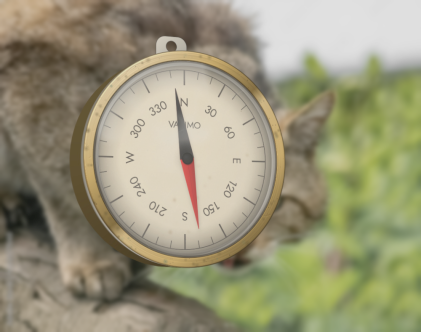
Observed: 170 °
